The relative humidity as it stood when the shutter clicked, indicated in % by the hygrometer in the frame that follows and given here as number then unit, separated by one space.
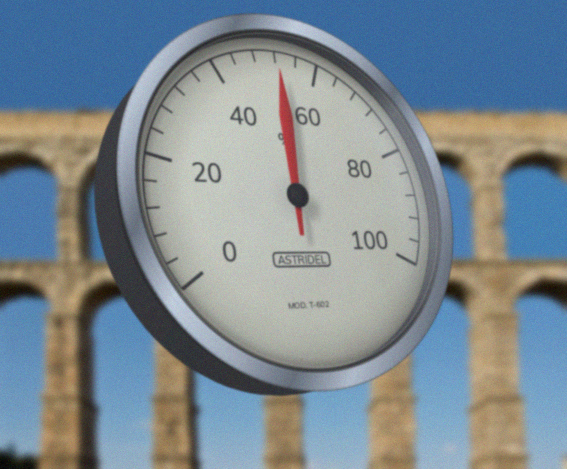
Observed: 52 %
